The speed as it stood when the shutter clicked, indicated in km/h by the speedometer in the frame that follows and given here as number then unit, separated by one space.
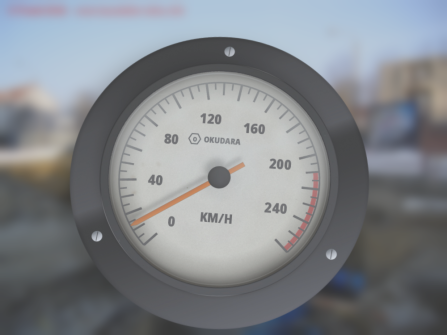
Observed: 12.5 km/h
